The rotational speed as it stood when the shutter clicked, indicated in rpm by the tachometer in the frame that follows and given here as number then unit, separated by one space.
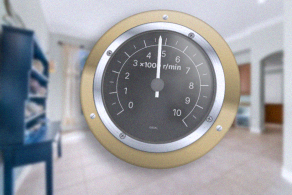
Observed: 4750 rpm
